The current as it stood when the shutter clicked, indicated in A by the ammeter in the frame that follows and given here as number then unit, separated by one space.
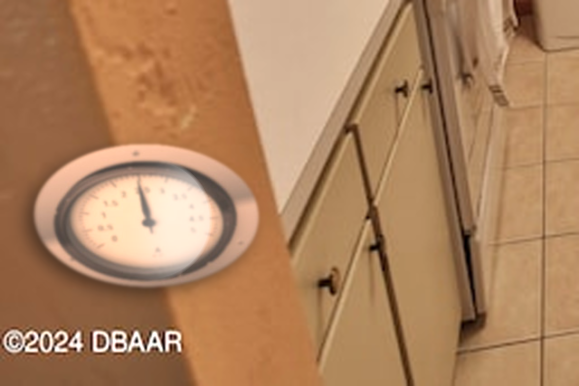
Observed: 2.5 A
